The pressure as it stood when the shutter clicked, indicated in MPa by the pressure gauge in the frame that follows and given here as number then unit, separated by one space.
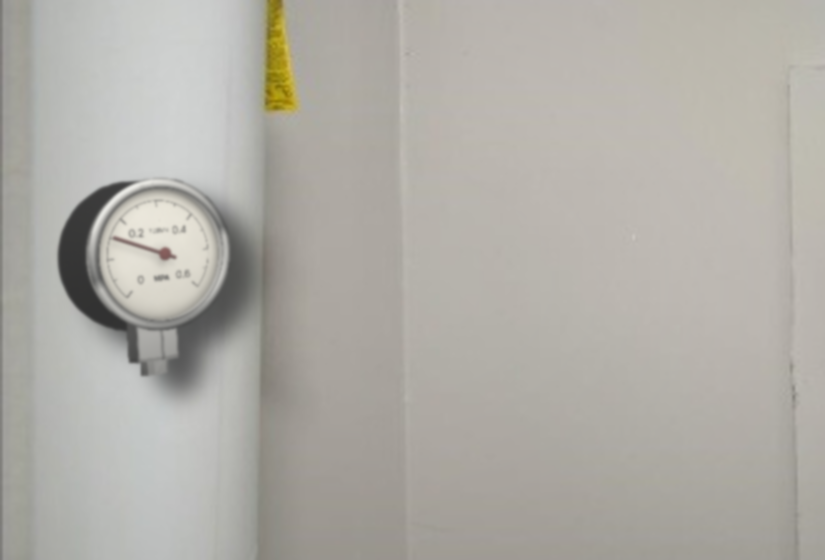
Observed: 0.15 MPa
